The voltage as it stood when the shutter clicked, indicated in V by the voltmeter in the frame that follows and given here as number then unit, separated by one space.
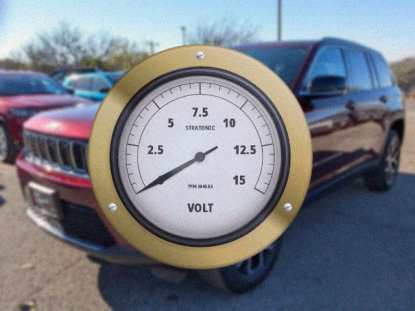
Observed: 0 V
